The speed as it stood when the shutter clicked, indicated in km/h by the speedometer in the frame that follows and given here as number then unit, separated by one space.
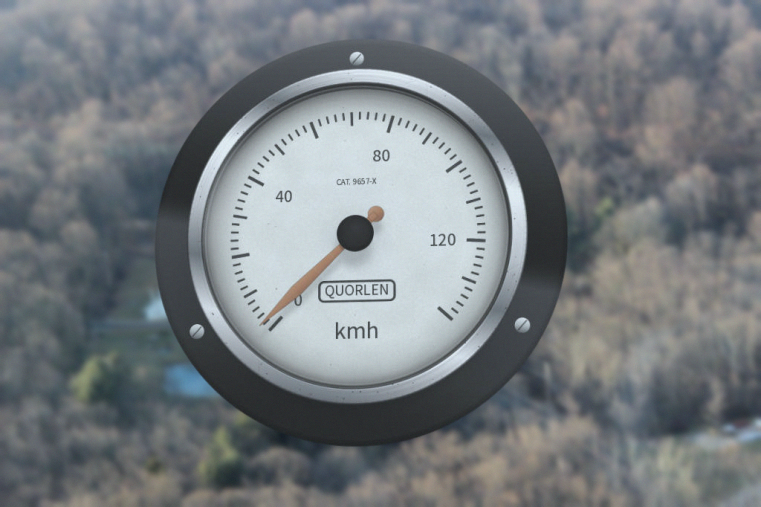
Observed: 2 km/h
